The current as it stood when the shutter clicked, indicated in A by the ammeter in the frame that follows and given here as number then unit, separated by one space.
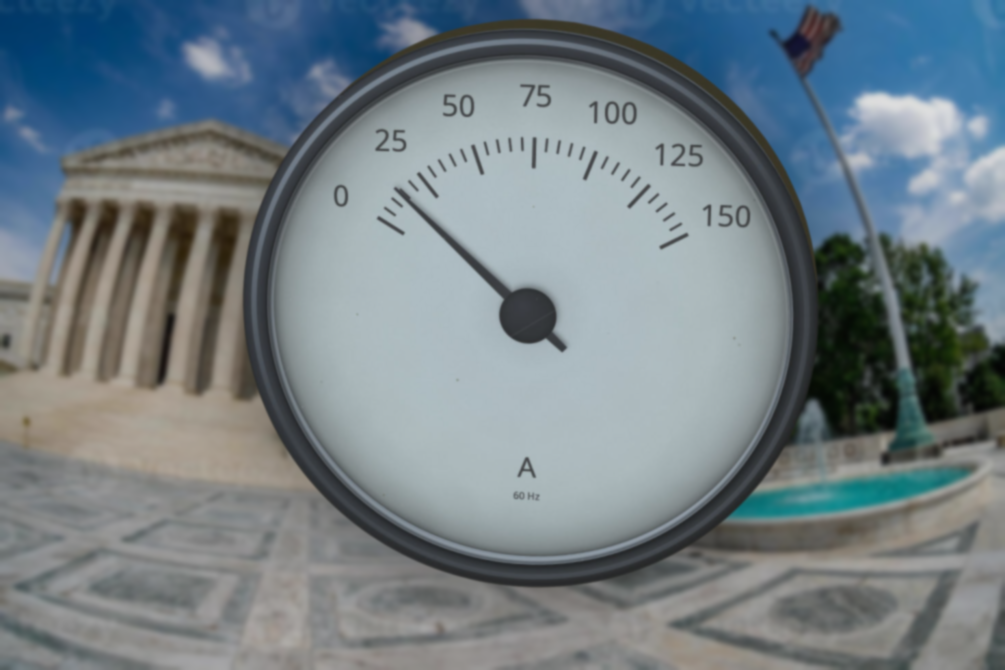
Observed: 15 A
